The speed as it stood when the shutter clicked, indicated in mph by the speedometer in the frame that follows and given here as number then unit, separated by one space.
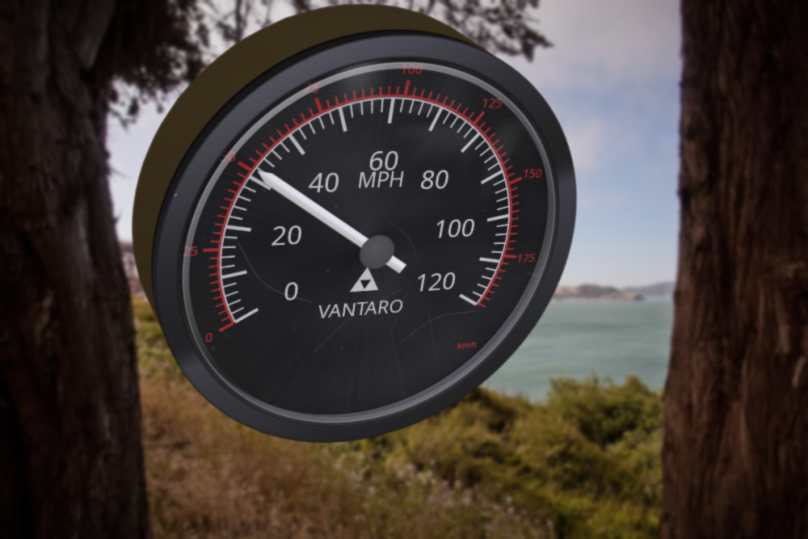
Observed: 32 mph
